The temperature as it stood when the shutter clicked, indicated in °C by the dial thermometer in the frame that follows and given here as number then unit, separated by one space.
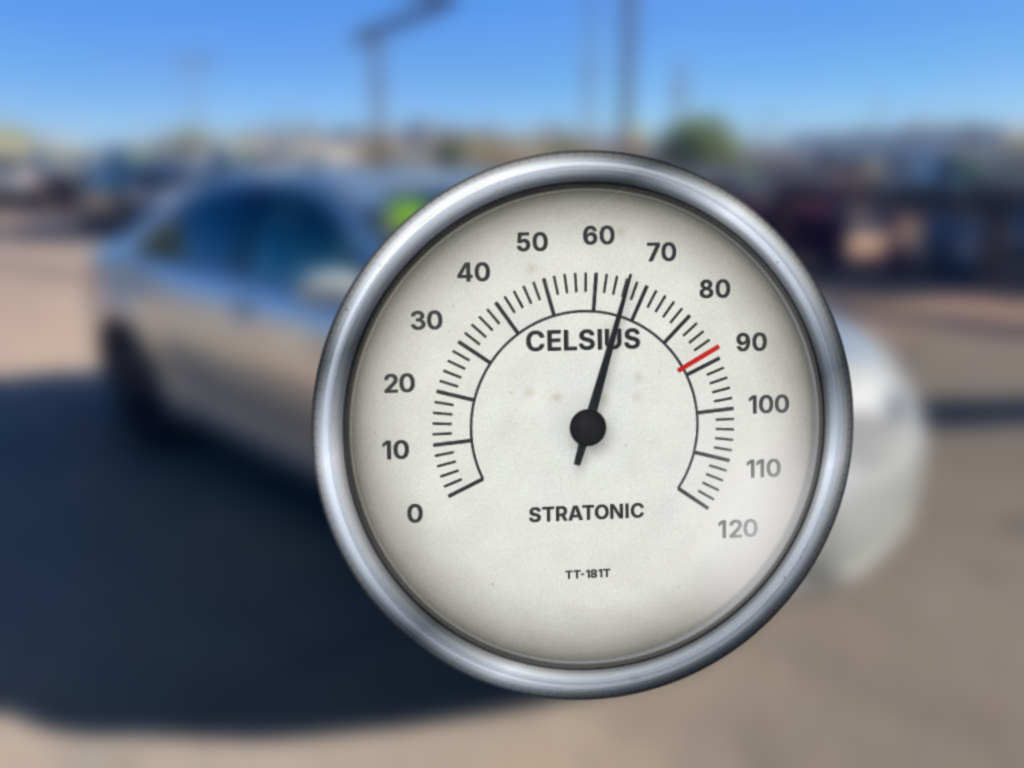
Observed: 66 °C
